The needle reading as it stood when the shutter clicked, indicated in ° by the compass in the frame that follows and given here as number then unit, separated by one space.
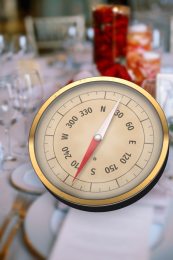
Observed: 200 °
